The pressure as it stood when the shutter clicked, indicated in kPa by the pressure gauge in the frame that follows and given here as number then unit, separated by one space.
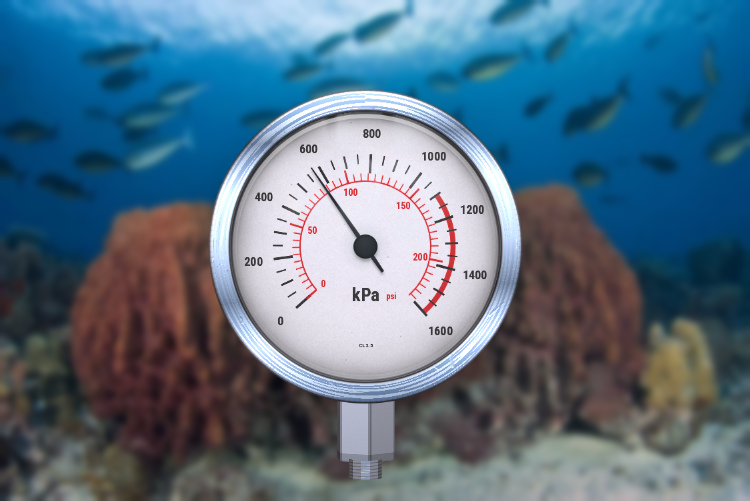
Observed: 575 kPa
